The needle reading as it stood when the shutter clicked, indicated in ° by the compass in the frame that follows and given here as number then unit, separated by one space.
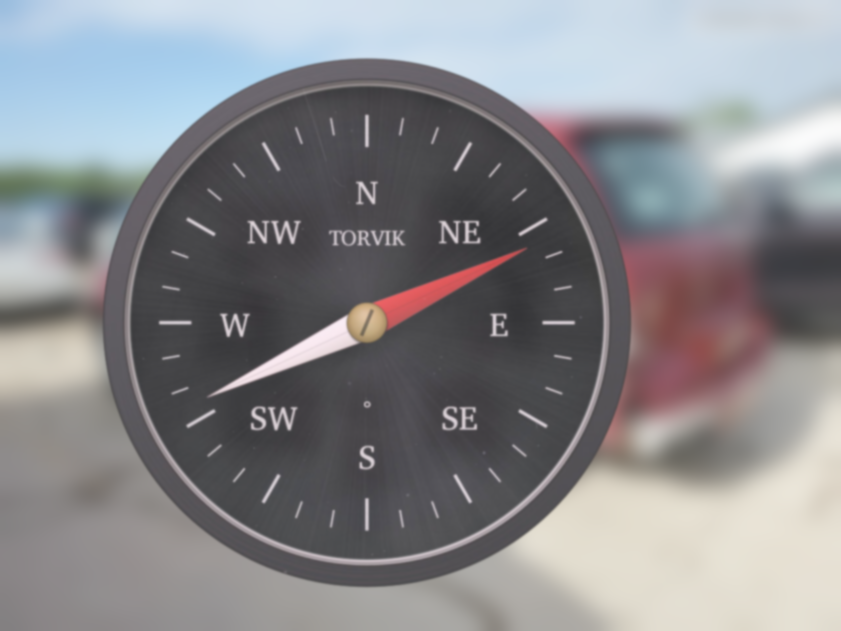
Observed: 65 °
